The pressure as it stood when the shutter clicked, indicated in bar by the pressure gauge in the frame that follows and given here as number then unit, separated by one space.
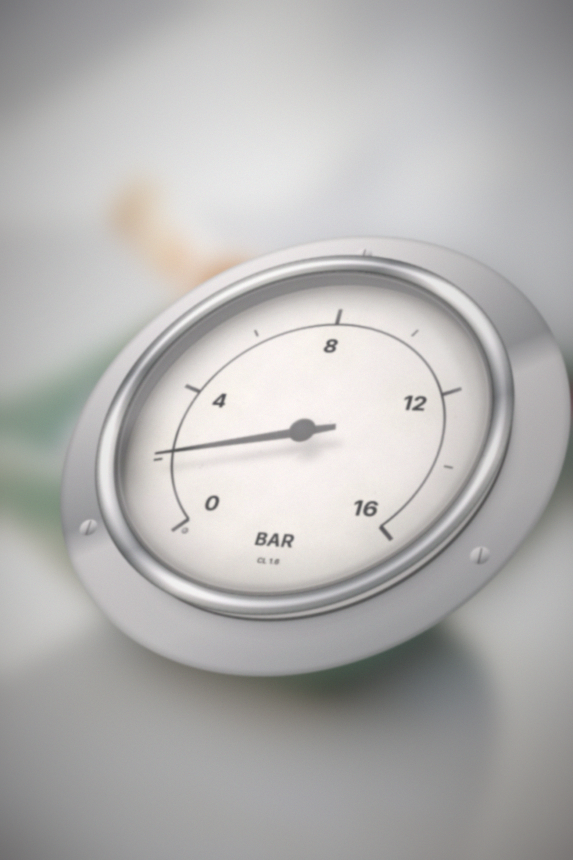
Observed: 2 bar
